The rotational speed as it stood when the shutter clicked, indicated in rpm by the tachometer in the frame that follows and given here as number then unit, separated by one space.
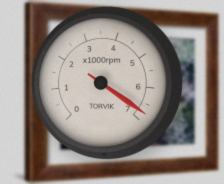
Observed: 6750 rpm
